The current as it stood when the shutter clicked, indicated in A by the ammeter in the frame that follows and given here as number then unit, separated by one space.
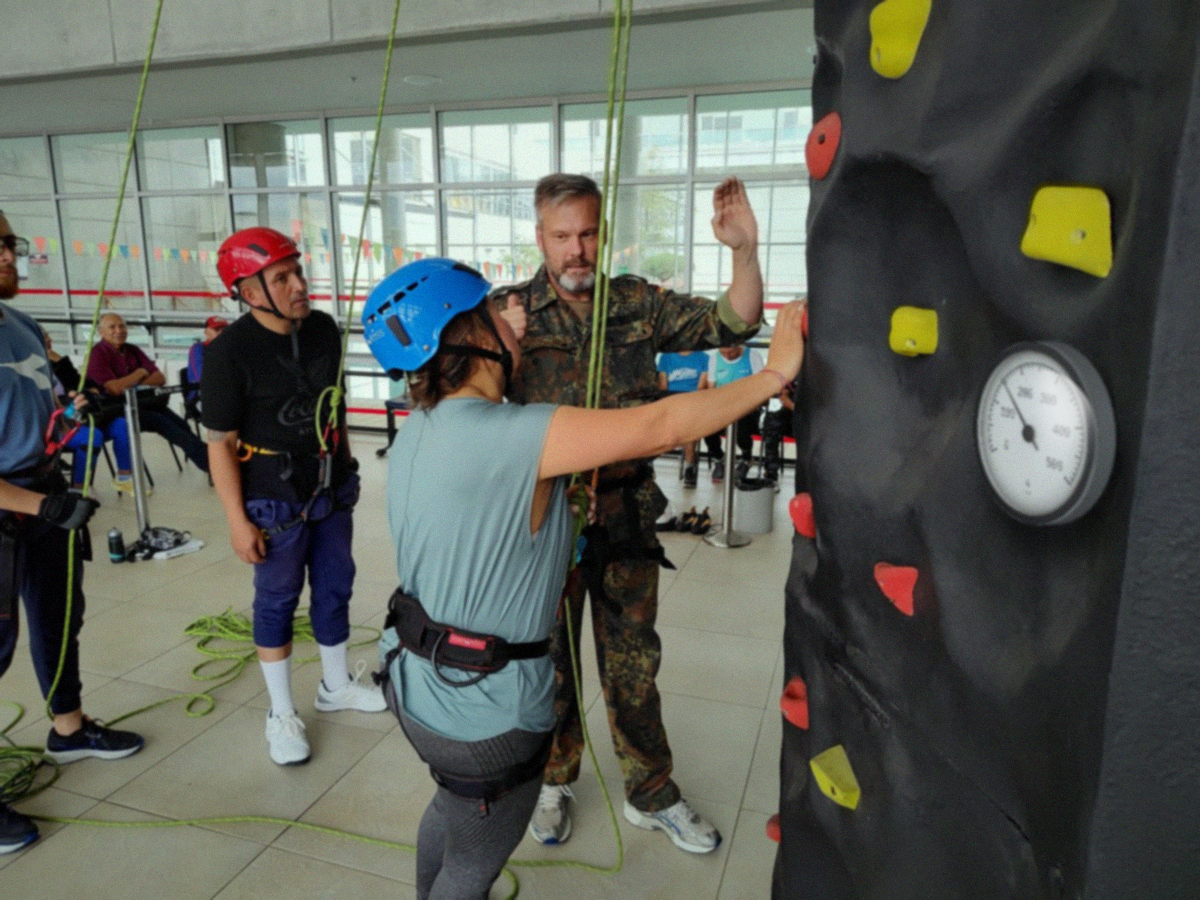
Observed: 150 A
